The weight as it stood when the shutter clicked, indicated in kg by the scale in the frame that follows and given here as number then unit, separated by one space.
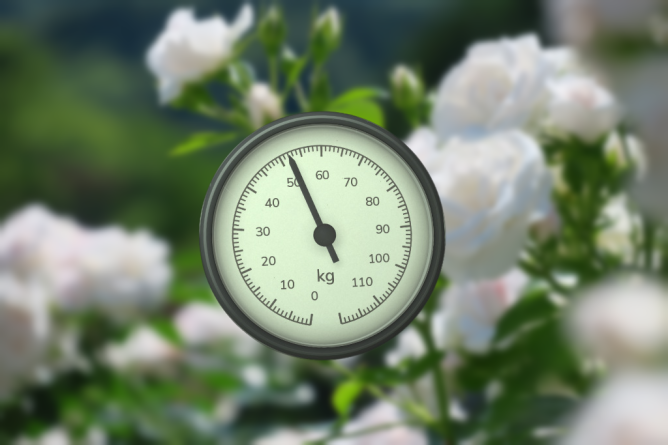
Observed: 52 kg
